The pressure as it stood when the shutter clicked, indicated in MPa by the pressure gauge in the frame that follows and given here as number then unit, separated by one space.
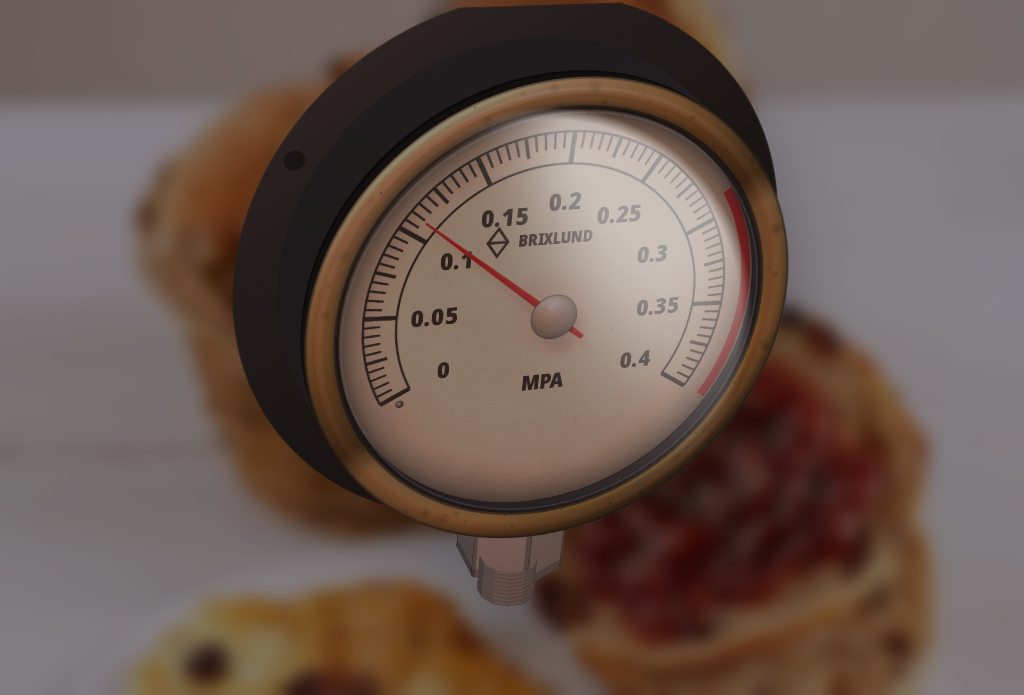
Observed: 0.11 MPa
